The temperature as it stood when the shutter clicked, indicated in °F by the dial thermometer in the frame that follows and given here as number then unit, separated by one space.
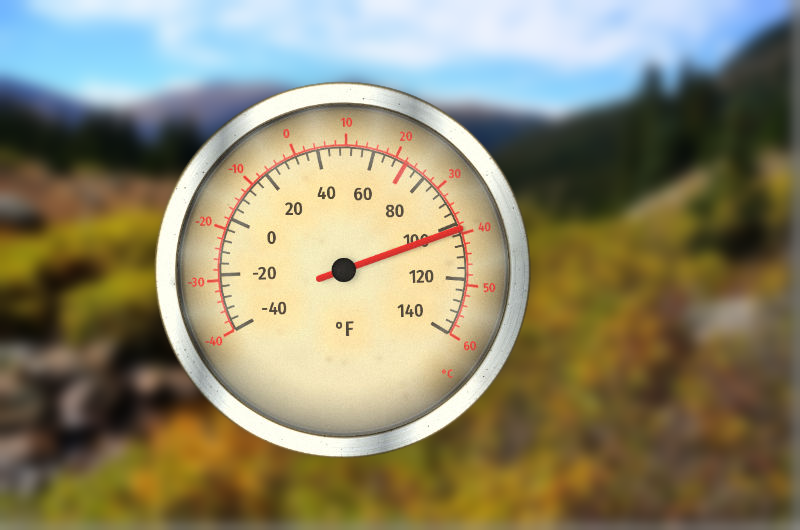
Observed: 102 °F
